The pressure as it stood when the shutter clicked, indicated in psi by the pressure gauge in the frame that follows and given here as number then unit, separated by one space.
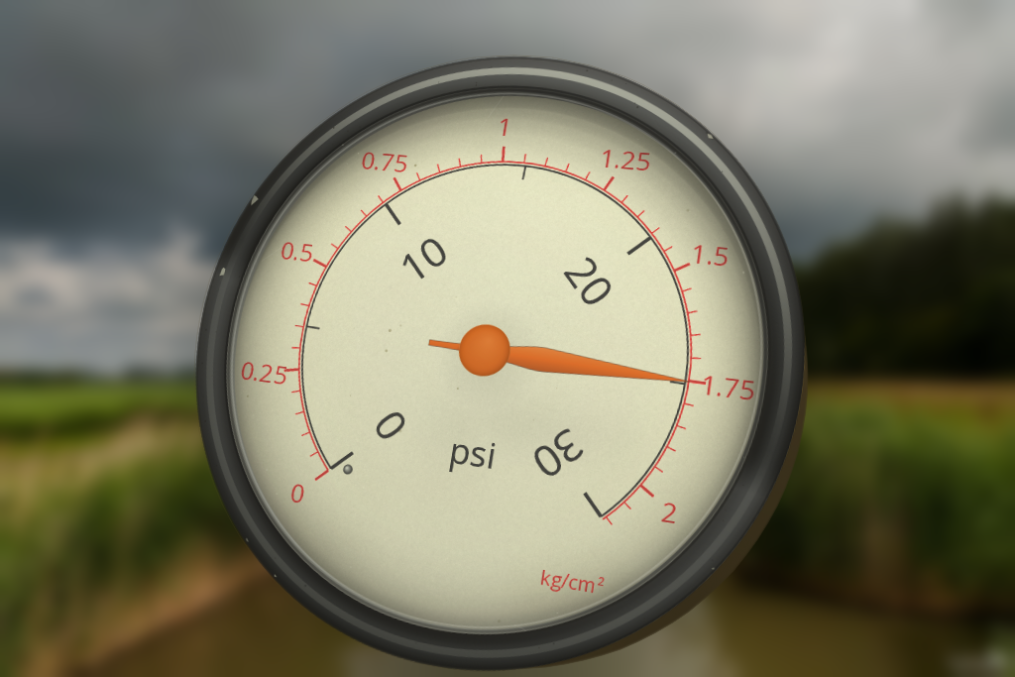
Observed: 25 psi
